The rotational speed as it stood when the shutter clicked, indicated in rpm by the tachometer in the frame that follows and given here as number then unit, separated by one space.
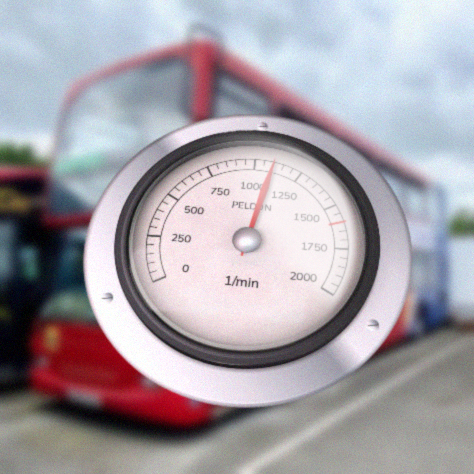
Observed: 1100 rpm
